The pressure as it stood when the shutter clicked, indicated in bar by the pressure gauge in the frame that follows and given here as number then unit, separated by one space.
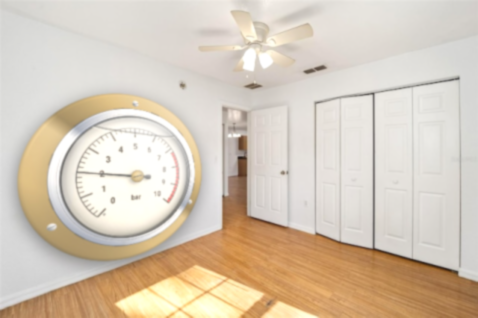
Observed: 2 bar
